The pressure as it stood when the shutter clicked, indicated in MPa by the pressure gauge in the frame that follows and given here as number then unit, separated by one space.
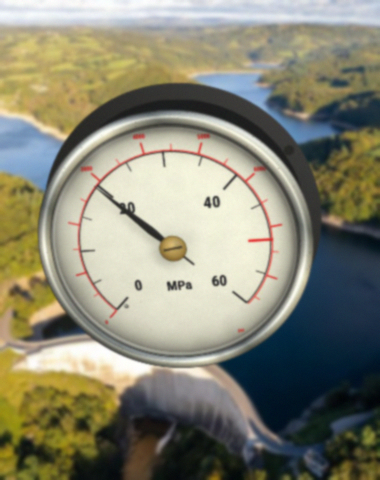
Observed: 20 MPa
